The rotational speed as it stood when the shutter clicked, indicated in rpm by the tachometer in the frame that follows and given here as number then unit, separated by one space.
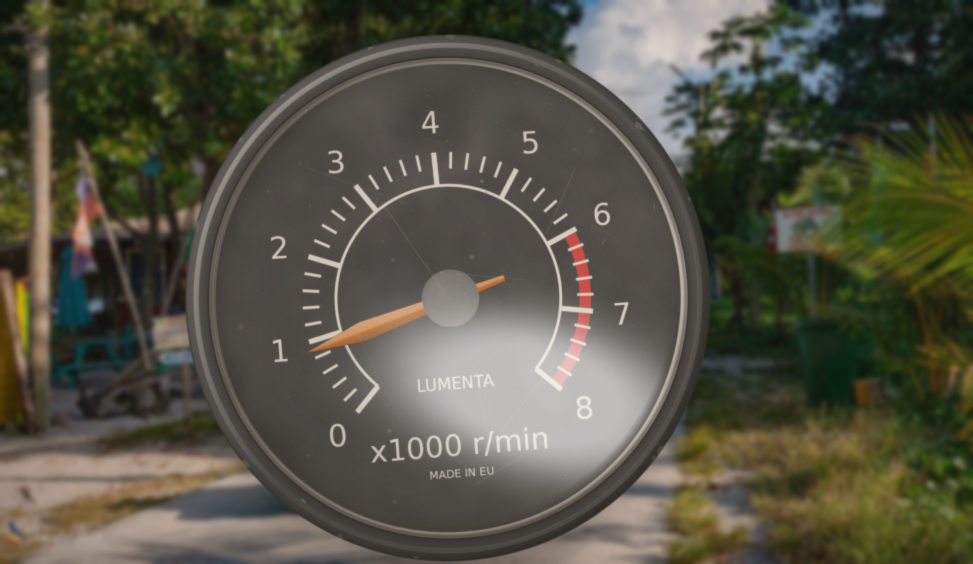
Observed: 900 rpm
